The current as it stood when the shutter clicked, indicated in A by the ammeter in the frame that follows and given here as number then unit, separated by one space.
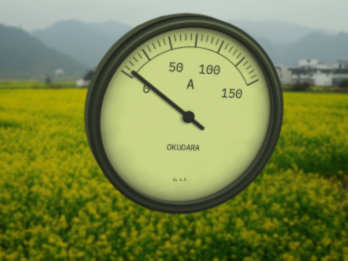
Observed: 5 A
